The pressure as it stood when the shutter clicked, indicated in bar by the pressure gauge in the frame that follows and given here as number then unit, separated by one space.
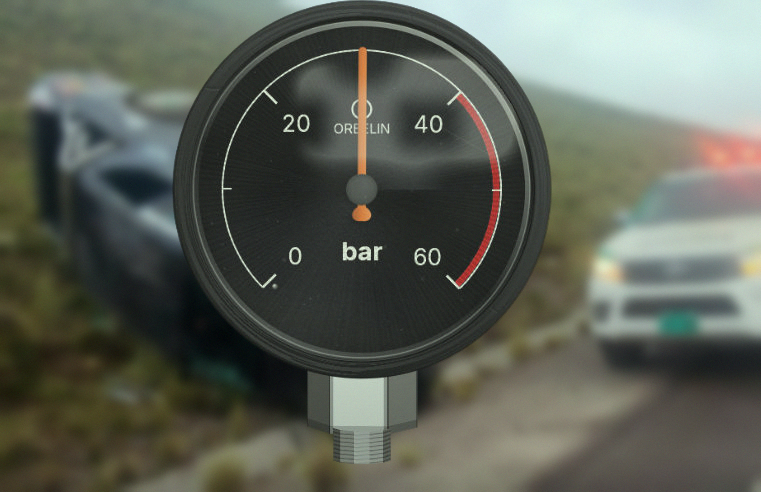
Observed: 30 bar
